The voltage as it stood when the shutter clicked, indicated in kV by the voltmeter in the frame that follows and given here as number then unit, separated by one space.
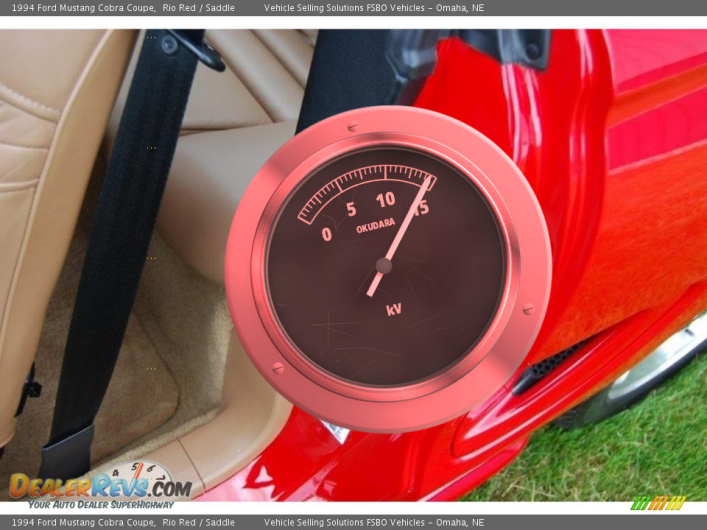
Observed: 14.5 kV
